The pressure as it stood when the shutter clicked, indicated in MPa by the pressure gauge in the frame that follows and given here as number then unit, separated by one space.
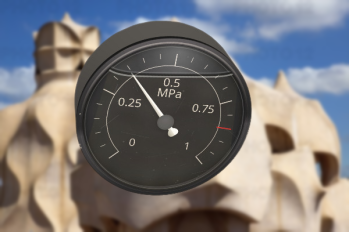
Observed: 0.35 MPa
